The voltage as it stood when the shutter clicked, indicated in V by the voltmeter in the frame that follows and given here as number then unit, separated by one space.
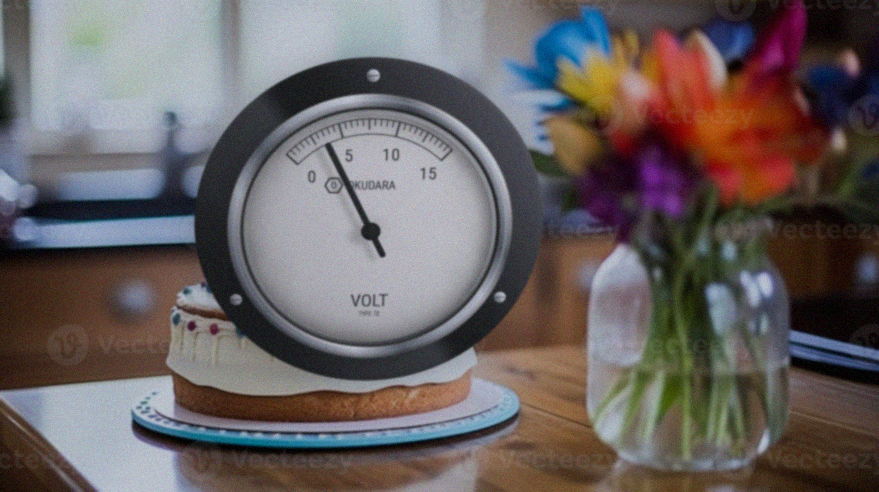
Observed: 3.5 V
